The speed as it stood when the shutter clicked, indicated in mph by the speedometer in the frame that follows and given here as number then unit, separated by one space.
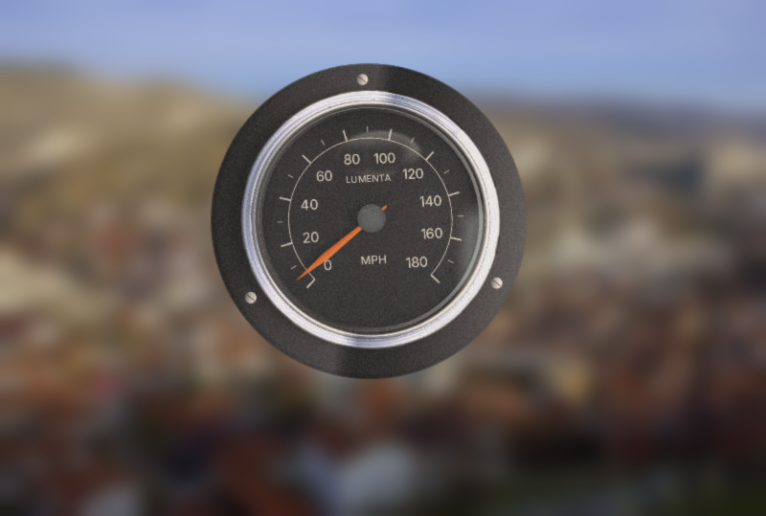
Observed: 5 mph
